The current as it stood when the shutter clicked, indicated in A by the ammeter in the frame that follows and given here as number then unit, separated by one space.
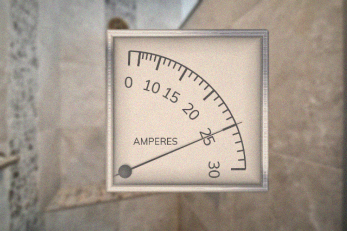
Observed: 25 A
